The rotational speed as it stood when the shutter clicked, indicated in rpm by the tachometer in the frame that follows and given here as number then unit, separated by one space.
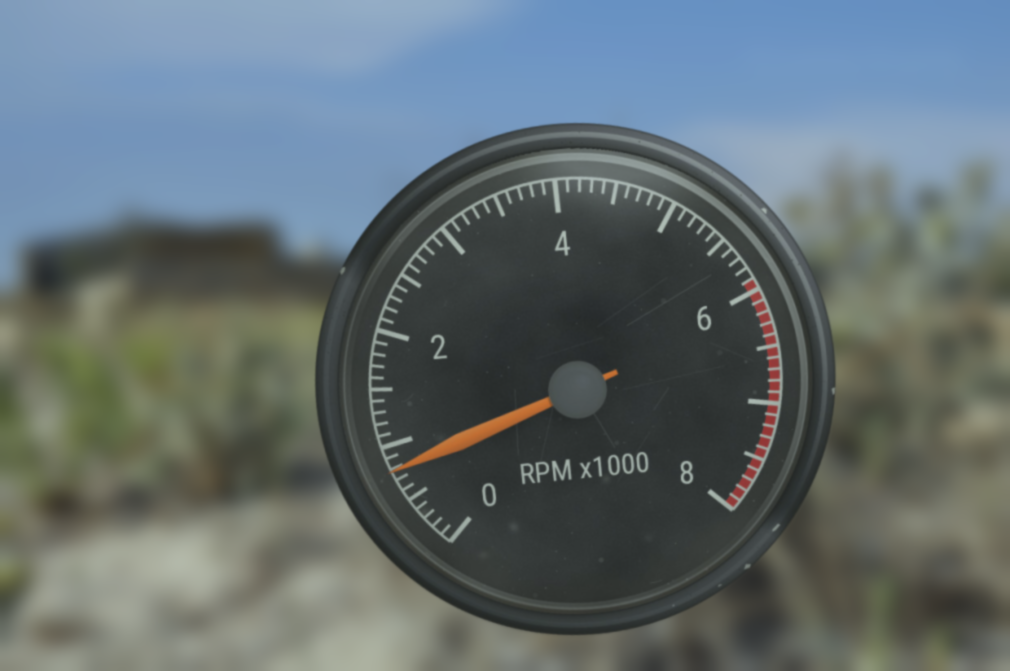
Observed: 800 rpm
